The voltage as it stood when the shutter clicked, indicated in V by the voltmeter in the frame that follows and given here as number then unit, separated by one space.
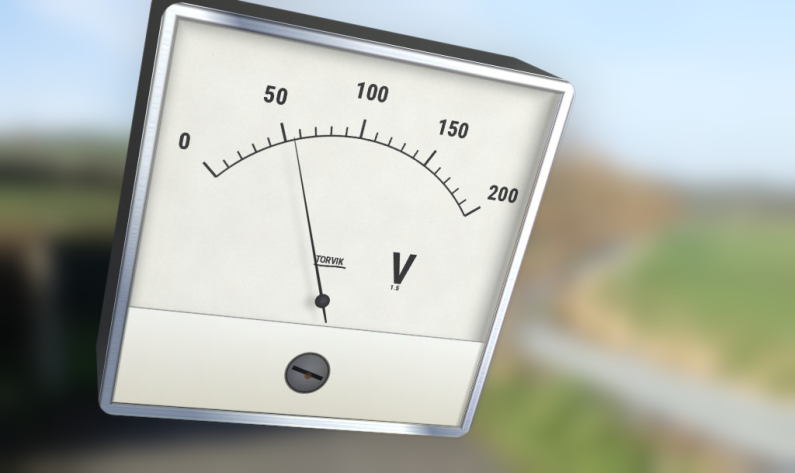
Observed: 55 V
